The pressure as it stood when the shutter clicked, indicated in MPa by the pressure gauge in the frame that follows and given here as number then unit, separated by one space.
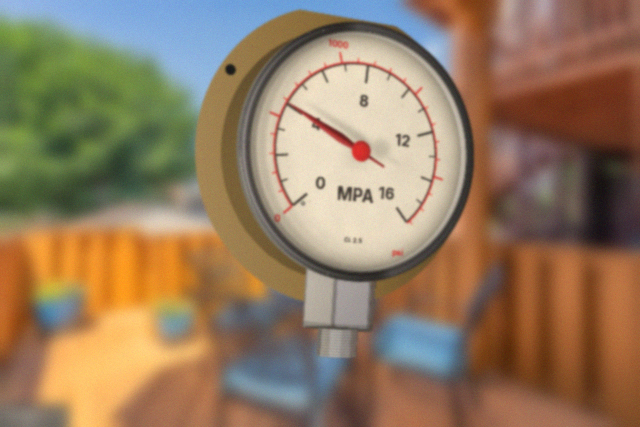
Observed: 4 MPa
